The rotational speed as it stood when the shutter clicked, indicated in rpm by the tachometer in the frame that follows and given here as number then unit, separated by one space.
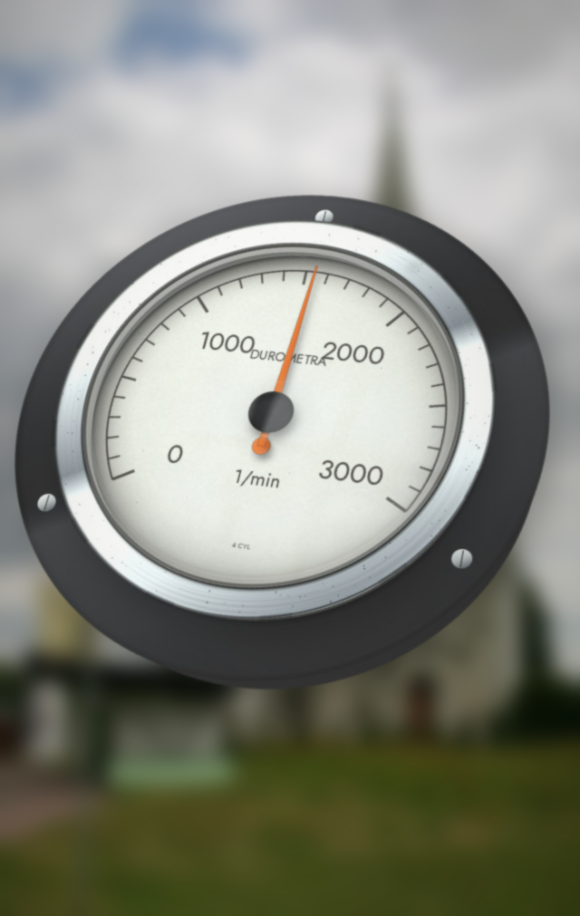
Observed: 1550 rpm
